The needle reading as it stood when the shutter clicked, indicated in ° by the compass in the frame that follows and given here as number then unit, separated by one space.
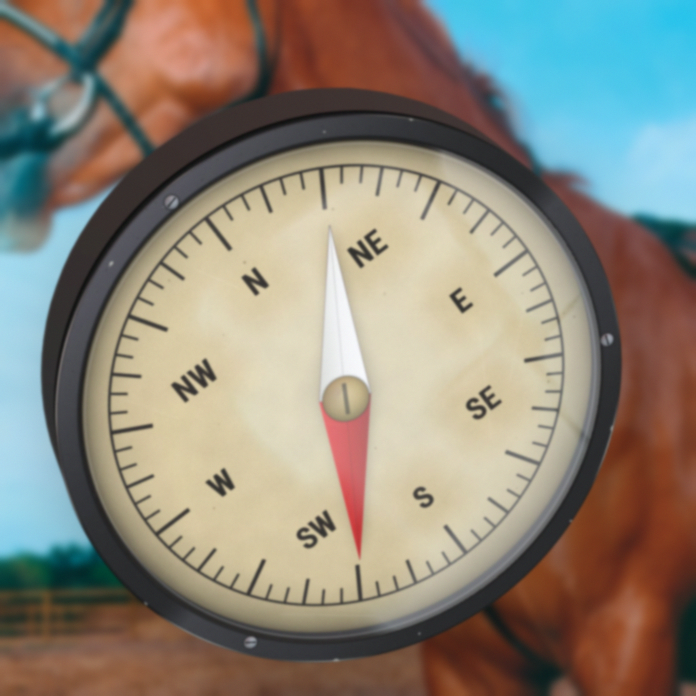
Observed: 210 °
